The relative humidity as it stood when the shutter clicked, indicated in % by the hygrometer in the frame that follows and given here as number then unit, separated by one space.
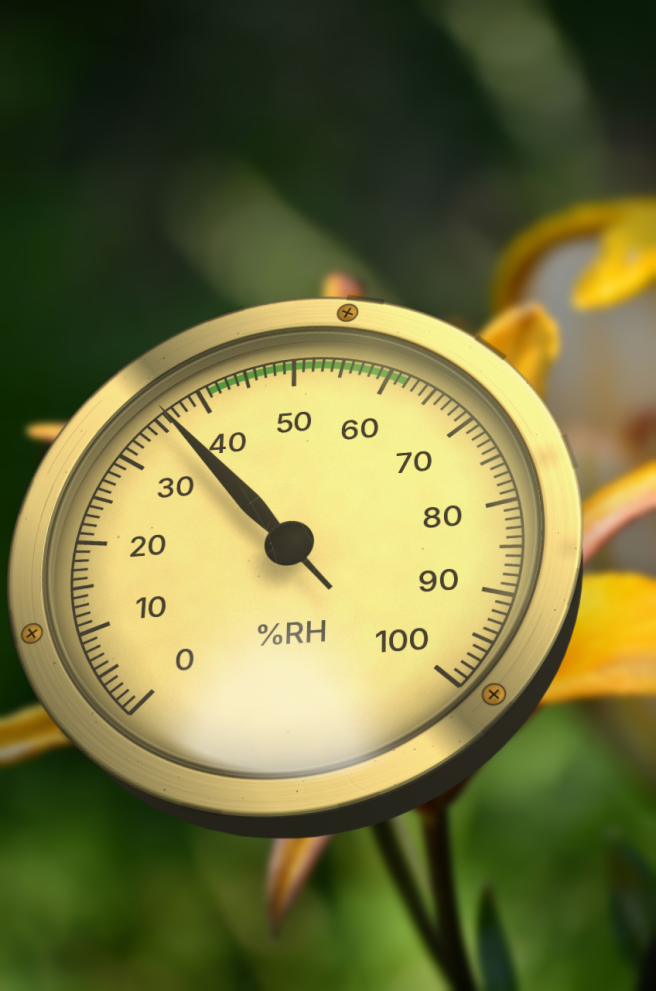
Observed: 36 %
